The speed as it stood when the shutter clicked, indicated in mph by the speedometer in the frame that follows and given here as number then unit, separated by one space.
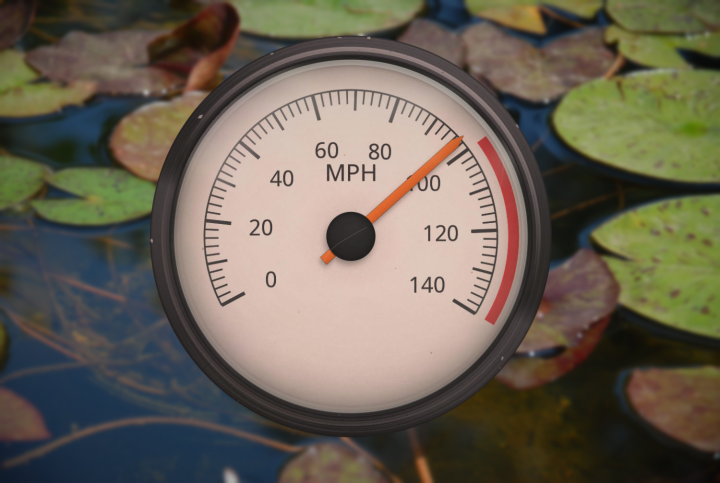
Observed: 97 mph
